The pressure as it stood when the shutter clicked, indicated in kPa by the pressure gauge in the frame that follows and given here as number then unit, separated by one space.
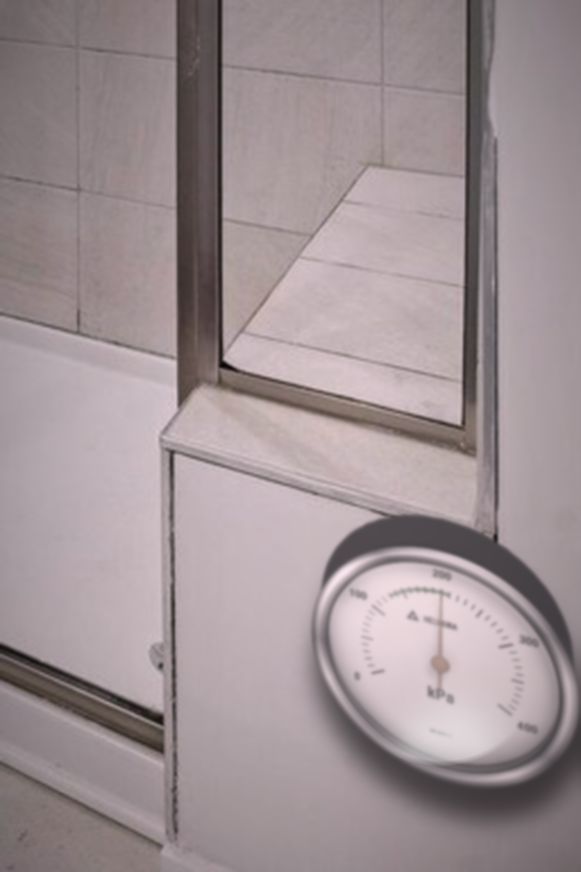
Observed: 200 kPa
